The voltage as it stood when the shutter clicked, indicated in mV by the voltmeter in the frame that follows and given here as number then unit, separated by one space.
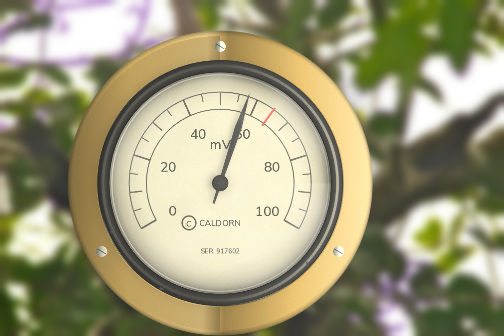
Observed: 57.5 mV
